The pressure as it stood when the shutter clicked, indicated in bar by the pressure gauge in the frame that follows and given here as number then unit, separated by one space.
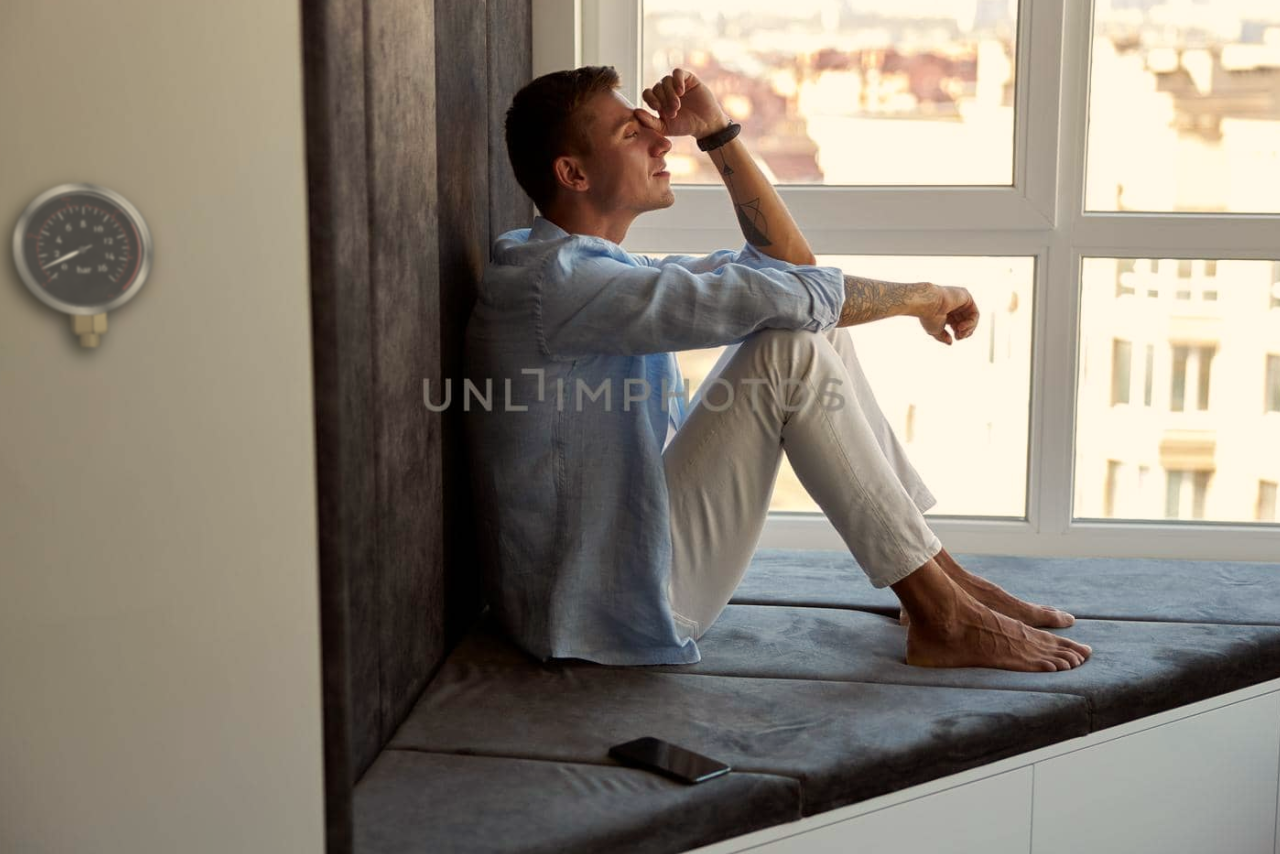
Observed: 1 bar
